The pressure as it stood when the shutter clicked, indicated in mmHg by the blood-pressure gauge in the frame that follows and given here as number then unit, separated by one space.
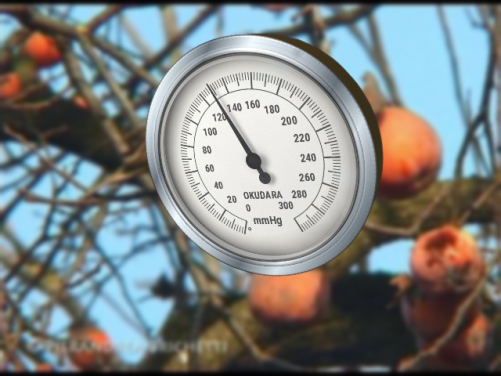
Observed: 130 mmHg
